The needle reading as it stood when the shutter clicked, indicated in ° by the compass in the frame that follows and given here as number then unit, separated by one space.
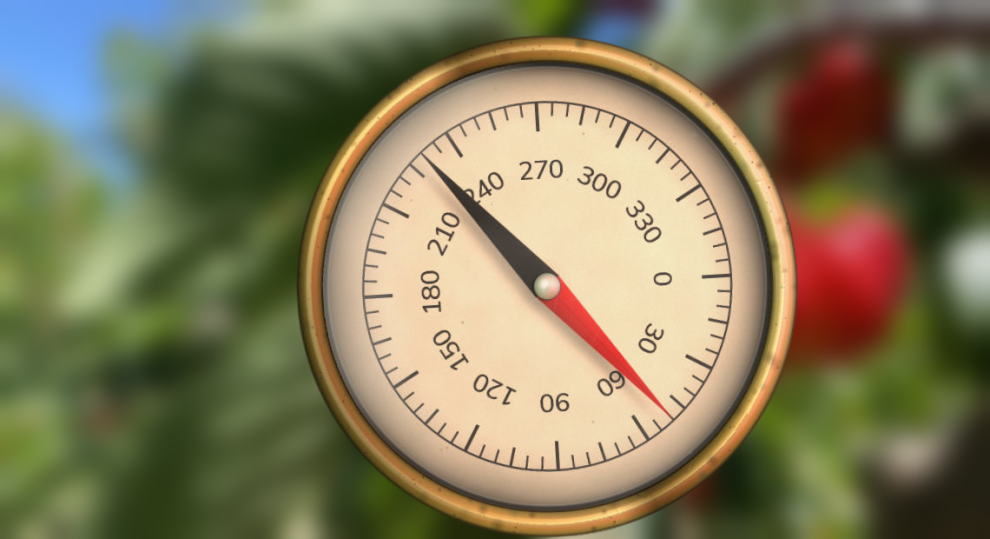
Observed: 50 °
